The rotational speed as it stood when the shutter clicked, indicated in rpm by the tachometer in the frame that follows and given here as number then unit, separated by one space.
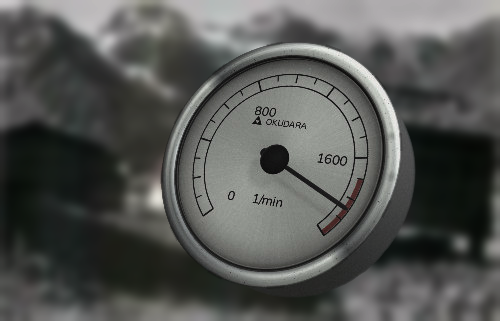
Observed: 1850 rpm
